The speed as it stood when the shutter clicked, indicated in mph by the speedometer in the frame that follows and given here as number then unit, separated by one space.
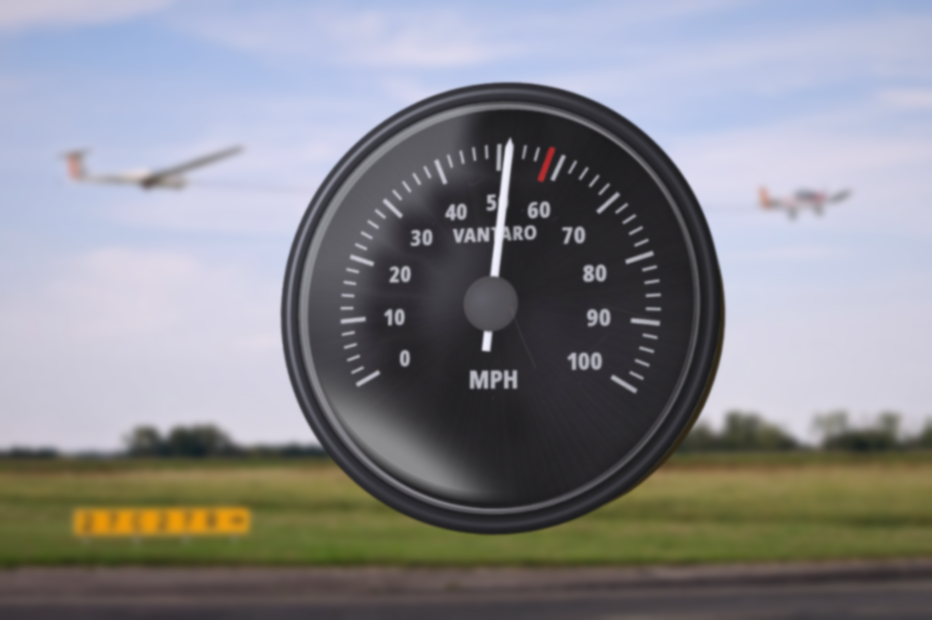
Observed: 52 mph
